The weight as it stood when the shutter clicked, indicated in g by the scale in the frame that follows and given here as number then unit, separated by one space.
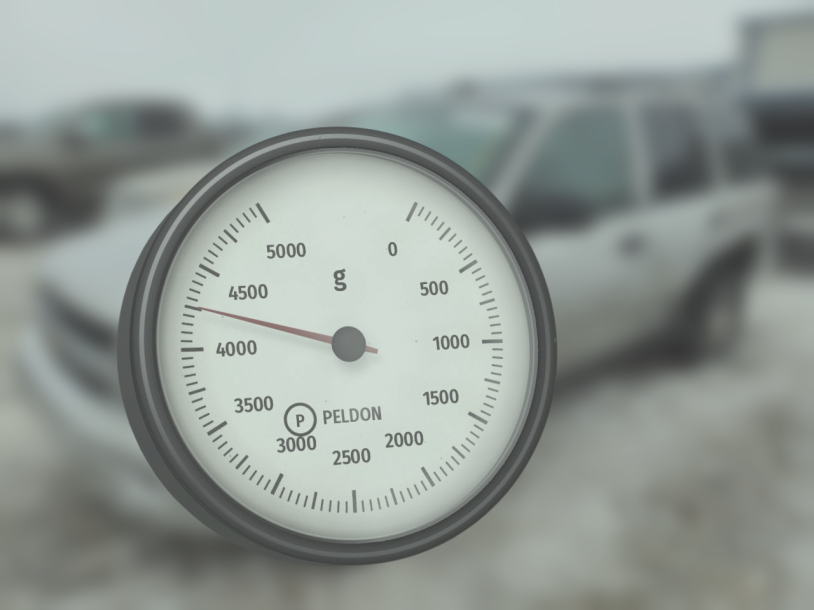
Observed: 4250 g
